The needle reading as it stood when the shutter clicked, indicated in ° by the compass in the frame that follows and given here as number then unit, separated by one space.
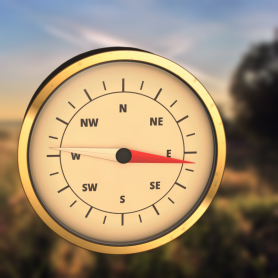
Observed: 97.5 °
